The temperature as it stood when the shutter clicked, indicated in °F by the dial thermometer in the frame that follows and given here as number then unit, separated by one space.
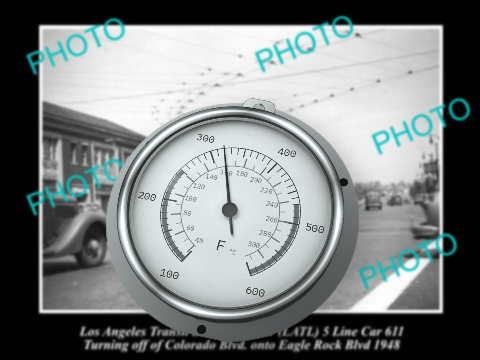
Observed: 320 °F
